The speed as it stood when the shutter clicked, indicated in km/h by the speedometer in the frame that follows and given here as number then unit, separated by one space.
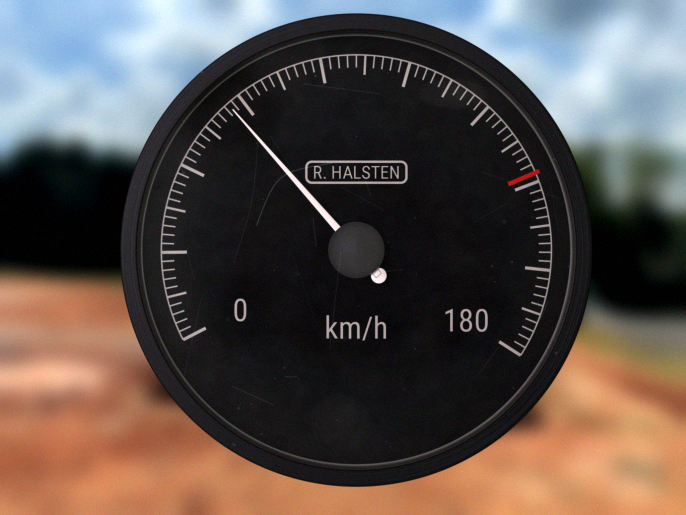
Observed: 57 km/h
